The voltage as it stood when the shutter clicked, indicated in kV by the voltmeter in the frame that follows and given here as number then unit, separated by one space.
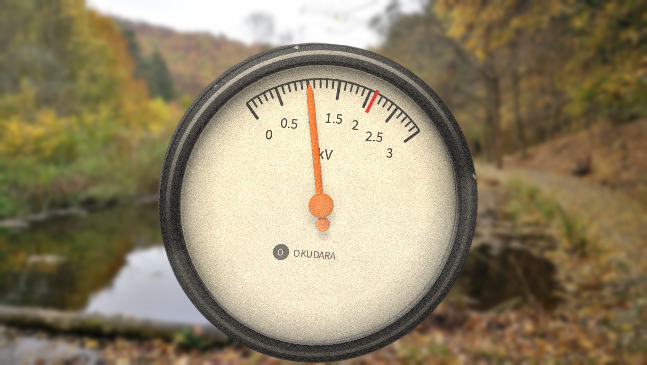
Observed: 1 kV
